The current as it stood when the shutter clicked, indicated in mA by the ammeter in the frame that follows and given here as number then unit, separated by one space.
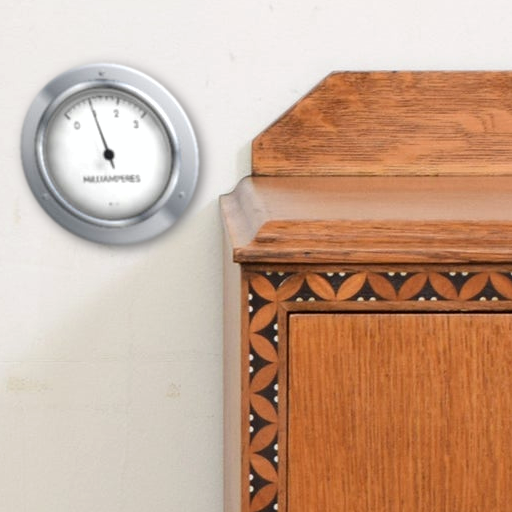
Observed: 1 mA
